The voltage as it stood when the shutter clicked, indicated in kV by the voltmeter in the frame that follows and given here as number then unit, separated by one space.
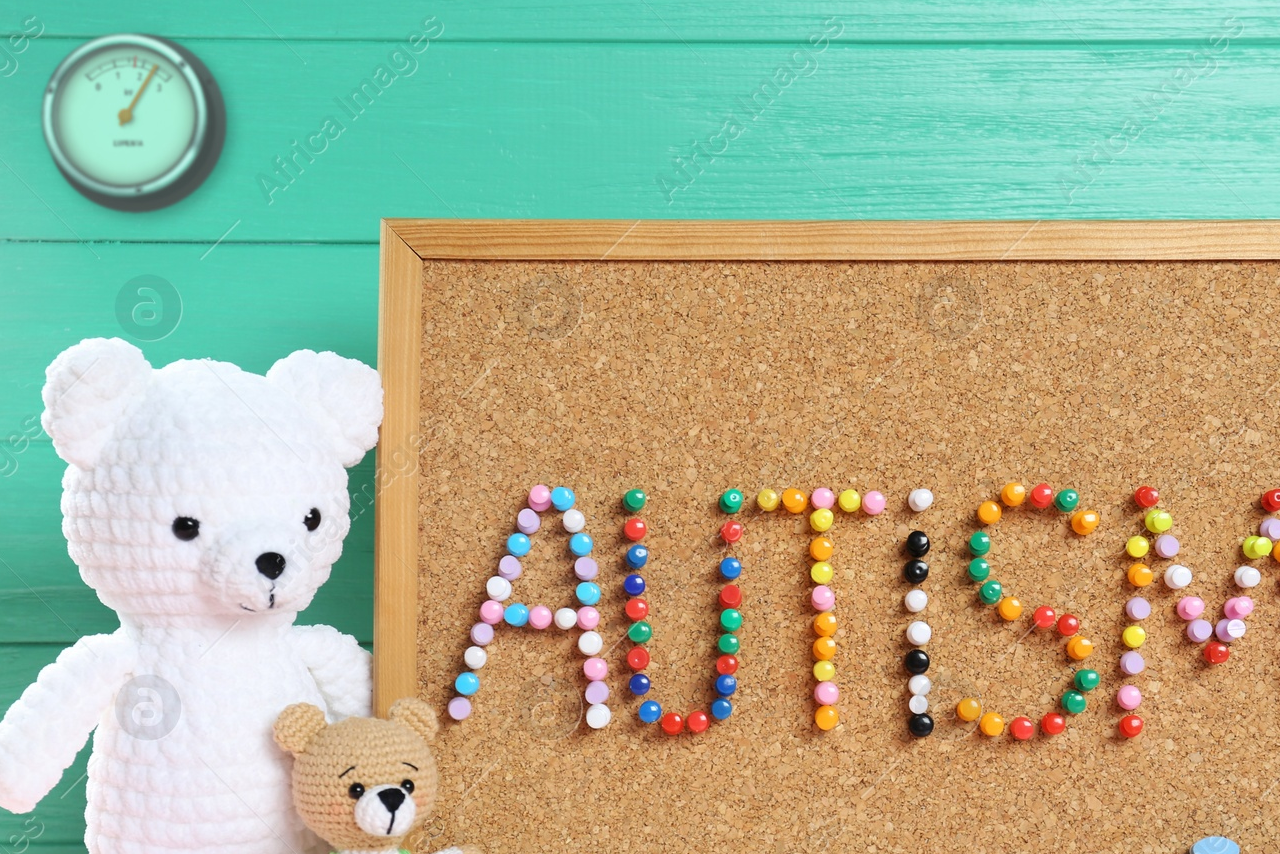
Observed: 2.5 kV
